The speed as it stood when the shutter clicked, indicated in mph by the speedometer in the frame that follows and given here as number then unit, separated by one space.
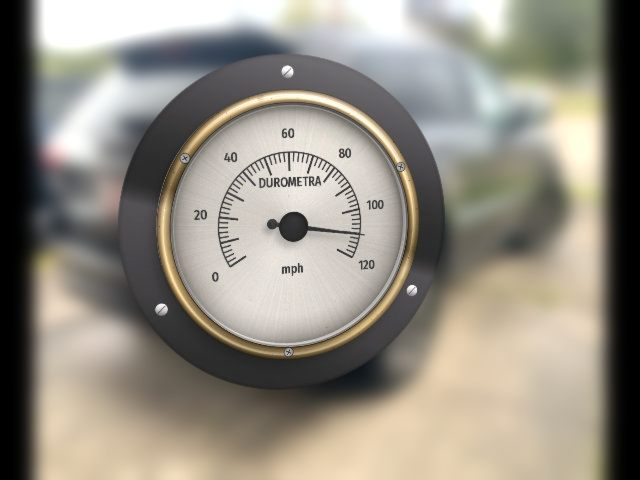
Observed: 110 mph
